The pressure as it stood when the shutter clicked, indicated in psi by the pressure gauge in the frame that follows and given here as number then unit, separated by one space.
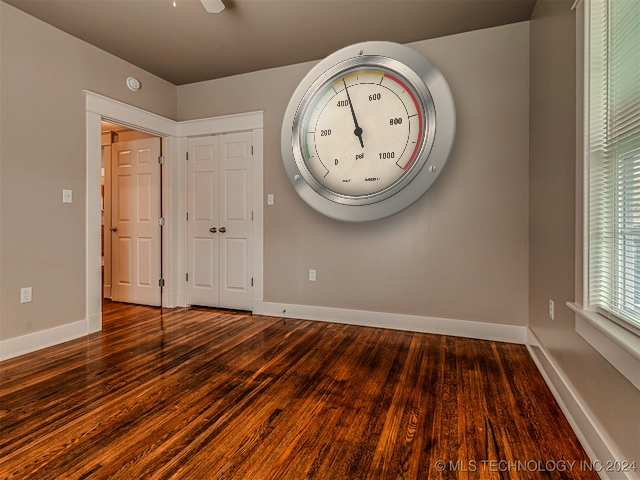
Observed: 450 psi
